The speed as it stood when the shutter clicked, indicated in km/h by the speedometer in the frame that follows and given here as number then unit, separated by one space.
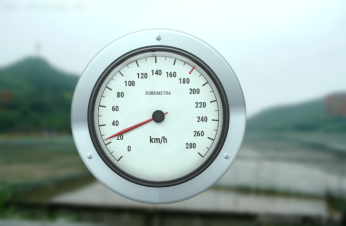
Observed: 25 km/h
